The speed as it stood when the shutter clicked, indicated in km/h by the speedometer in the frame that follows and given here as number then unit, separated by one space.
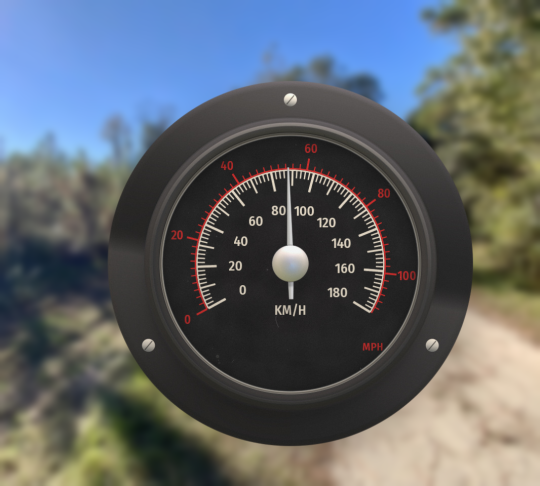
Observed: 88 km/h
